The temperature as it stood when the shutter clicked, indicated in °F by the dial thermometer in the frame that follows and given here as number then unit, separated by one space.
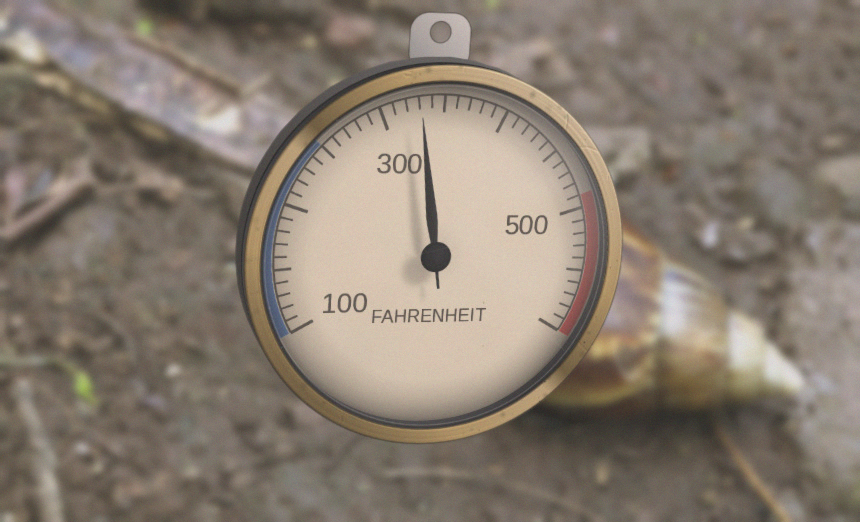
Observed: 330 °F
